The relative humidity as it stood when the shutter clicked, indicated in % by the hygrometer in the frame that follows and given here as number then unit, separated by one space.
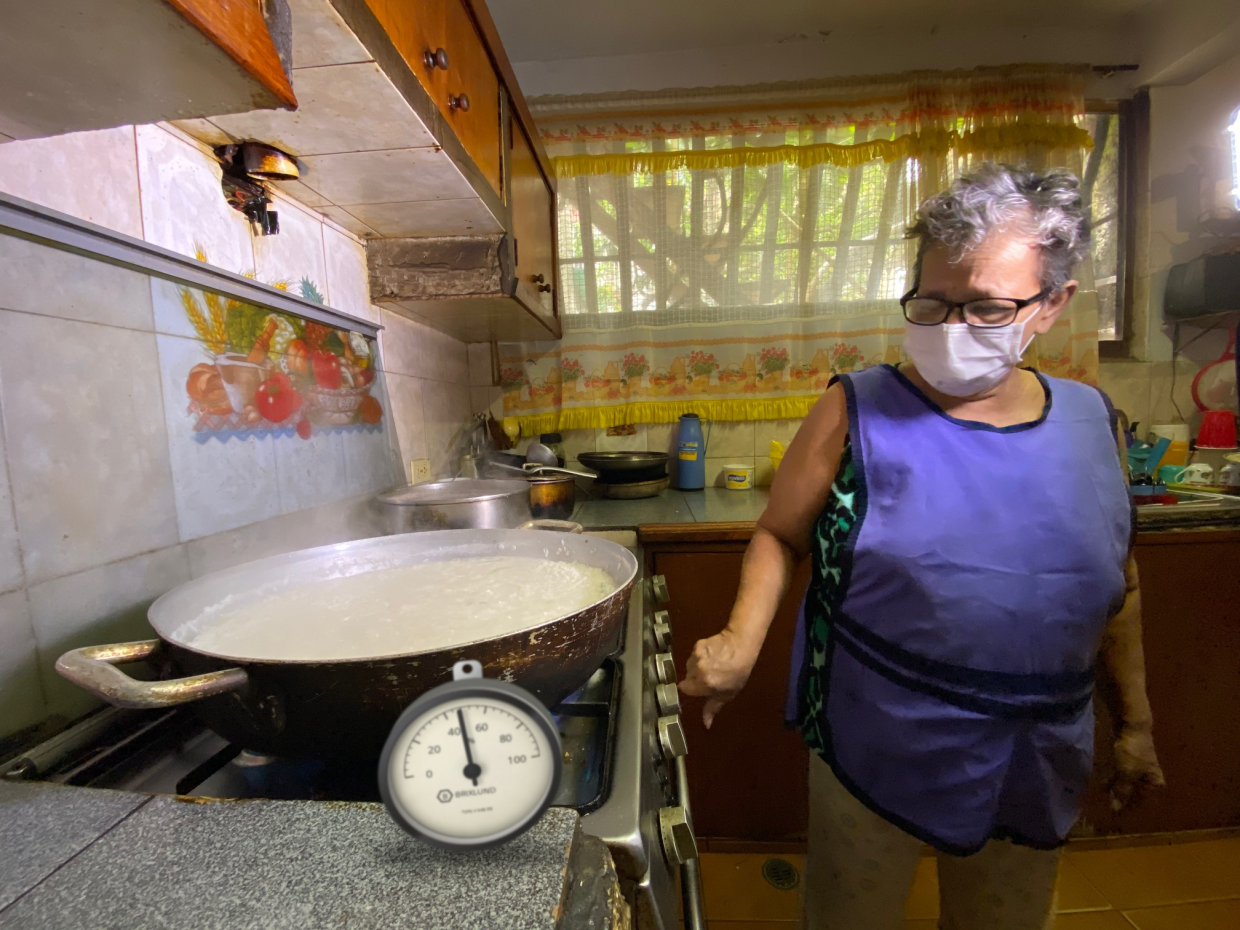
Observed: 48 %
